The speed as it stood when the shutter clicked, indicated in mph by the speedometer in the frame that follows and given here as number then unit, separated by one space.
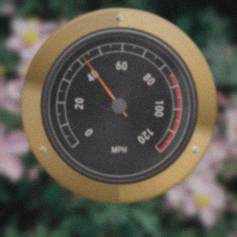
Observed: 42.5 mph
